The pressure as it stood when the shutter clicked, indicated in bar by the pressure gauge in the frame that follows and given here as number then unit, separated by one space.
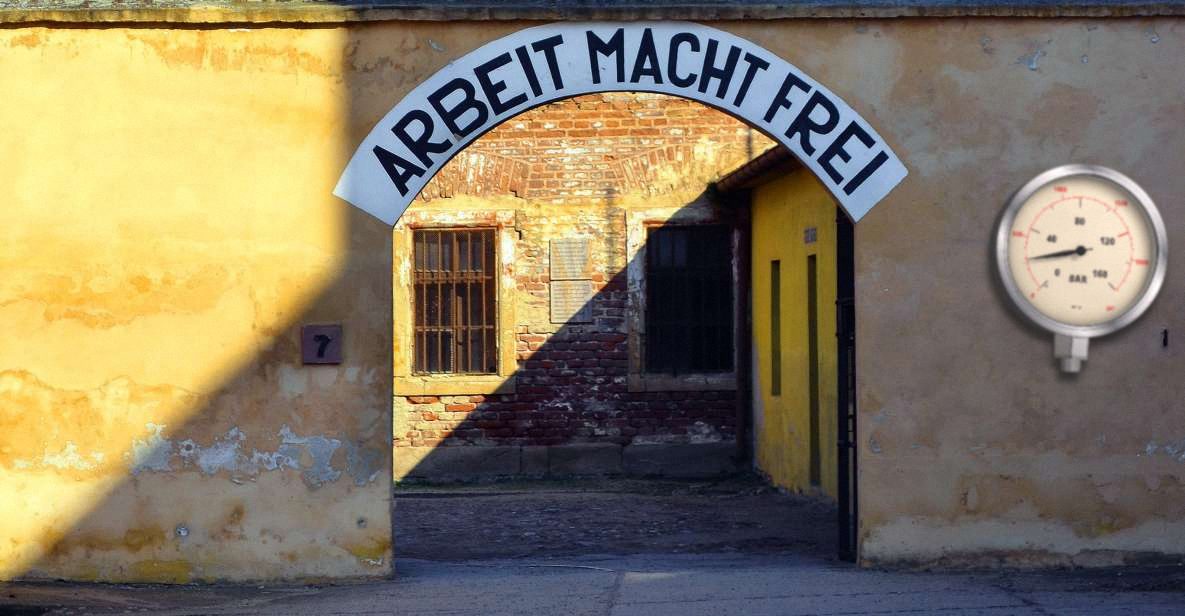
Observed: 20 bar
